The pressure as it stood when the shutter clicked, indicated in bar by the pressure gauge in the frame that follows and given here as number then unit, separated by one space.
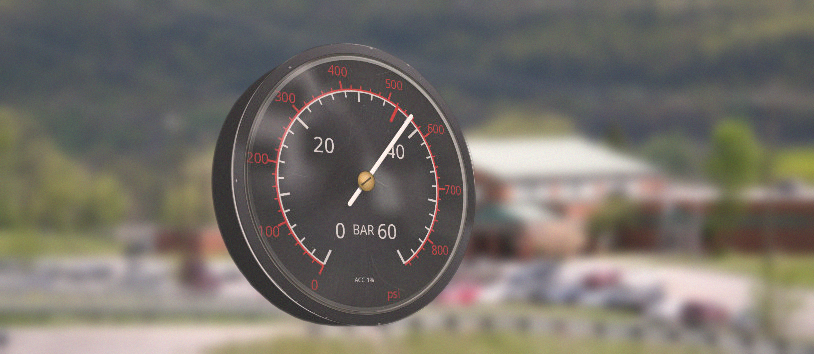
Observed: 38 bar
